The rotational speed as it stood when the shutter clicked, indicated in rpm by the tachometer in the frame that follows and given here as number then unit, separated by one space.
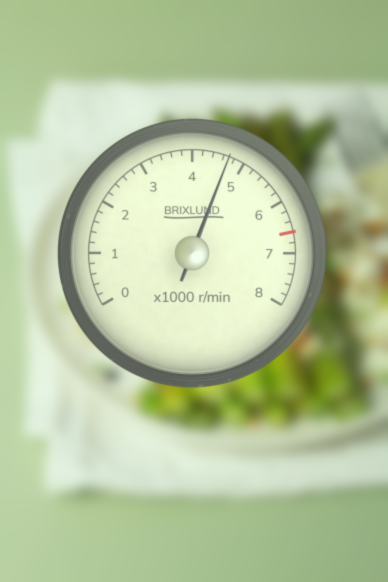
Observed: 4700 rpm
